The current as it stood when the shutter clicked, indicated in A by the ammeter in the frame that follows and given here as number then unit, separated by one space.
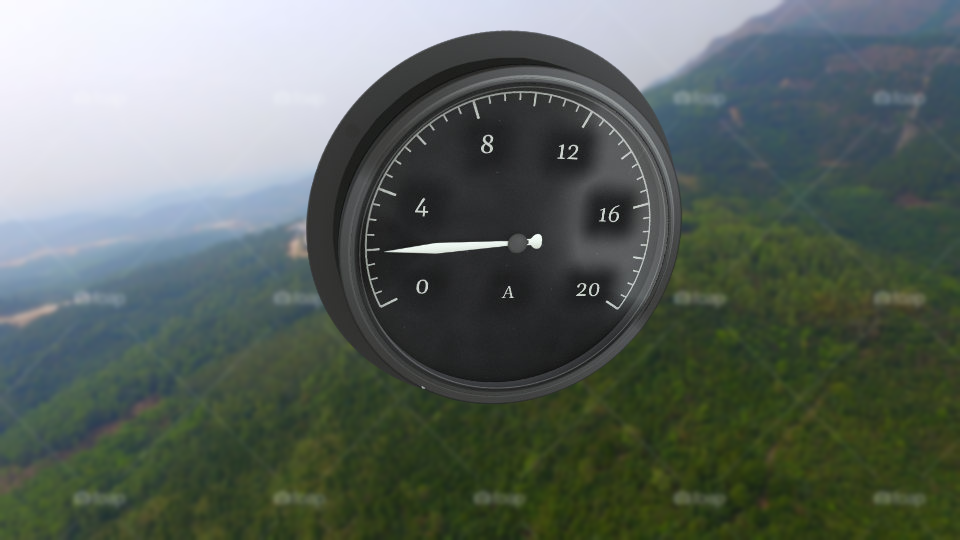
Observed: 2 A
